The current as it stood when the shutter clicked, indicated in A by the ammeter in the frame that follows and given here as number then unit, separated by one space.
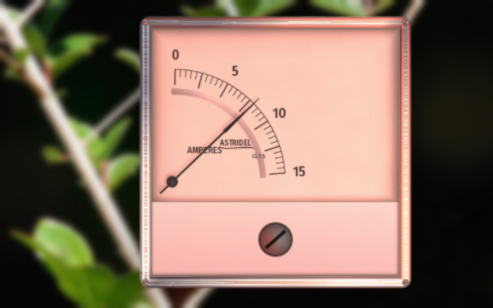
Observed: 8 A
